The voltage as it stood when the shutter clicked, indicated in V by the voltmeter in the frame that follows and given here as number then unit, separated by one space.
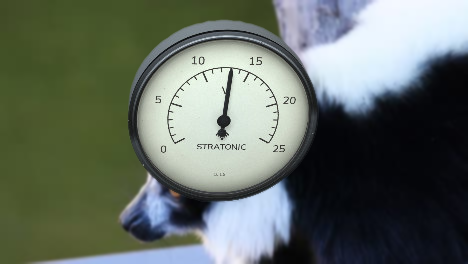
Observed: 13 V
